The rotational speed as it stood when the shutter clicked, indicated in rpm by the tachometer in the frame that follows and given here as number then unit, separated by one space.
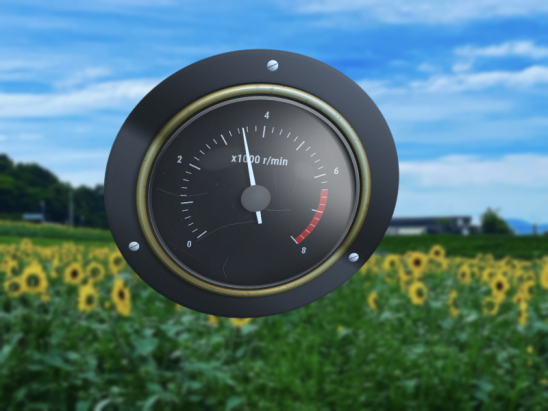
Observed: 3500 rpm
